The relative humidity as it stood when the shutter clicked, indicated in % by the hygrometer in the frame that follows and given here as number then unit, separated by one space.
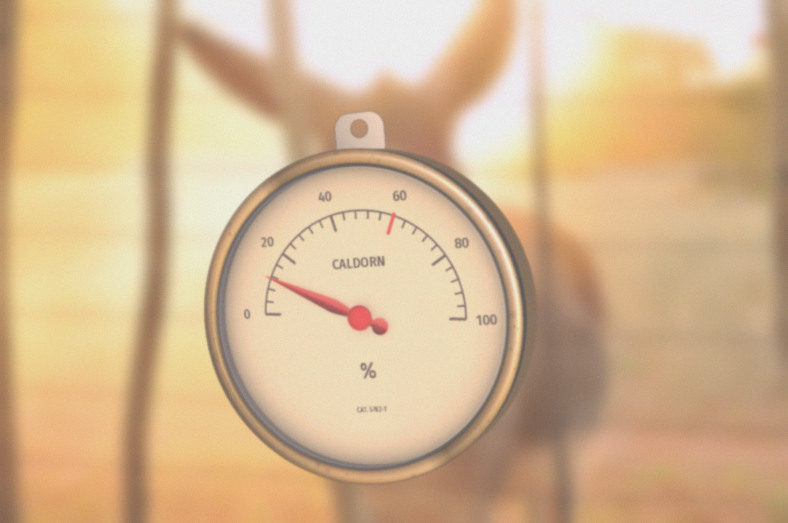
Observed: 12 %
